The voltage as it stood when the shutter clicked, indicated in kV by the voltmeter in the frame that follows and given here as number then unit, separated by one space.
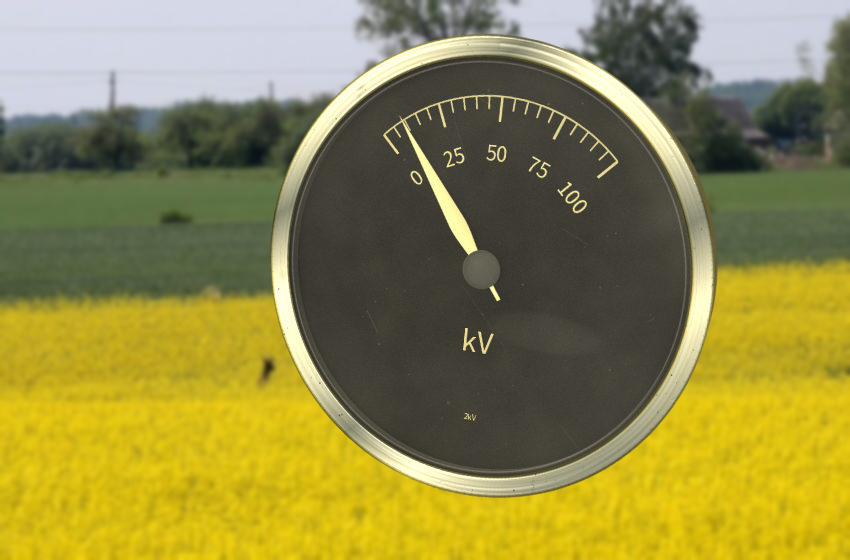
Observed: 10 kV
